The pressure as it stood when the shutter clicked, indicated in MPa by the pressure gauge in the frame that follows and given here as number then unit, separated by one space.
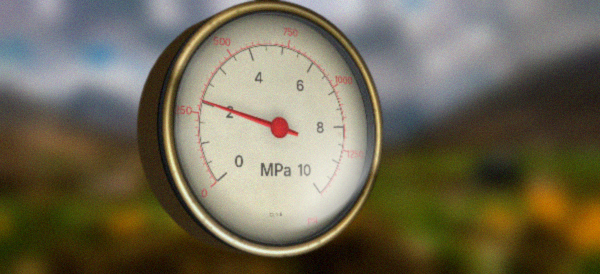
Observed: 2 MPa
